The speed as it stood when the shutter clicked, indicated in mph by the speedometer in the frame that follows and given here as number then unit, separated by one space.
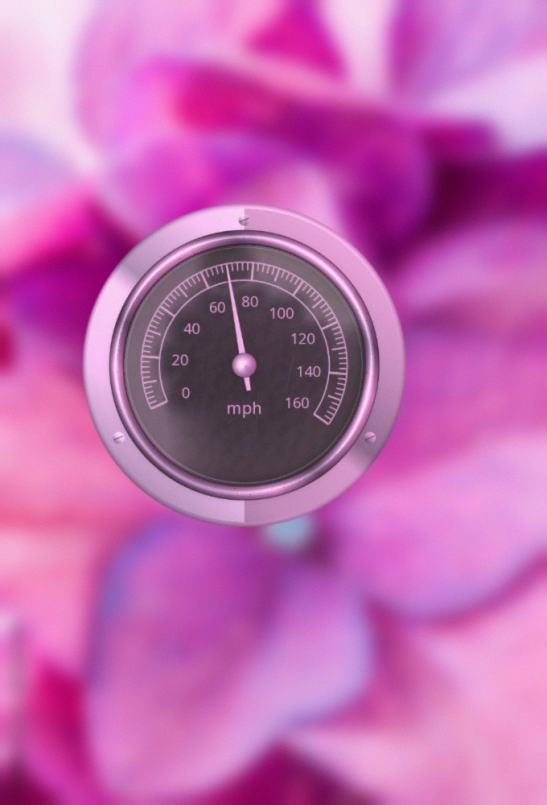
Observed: 70 mph
